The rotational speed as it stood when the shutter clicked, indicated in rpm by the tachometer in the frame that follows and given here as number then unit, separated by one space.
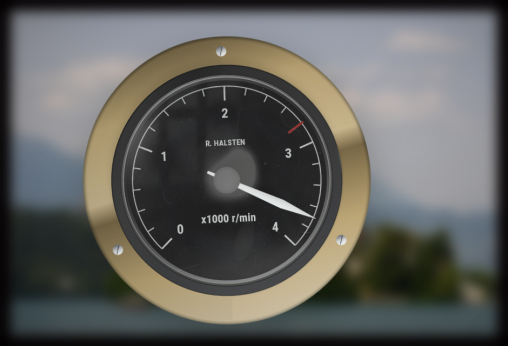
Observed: 3700 rpm
